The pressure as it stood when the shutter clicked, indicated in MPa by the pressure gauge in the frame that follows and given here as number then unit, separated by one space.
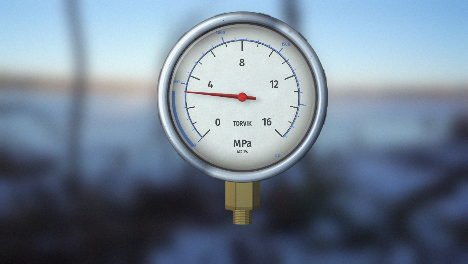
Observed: 3 MPa
